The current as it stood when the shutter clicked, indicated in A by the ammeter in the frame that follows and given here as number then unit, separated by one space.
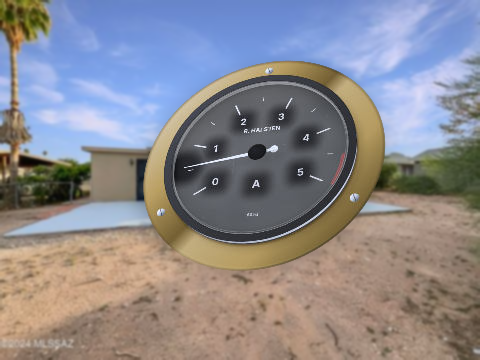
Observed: 0.5 A
